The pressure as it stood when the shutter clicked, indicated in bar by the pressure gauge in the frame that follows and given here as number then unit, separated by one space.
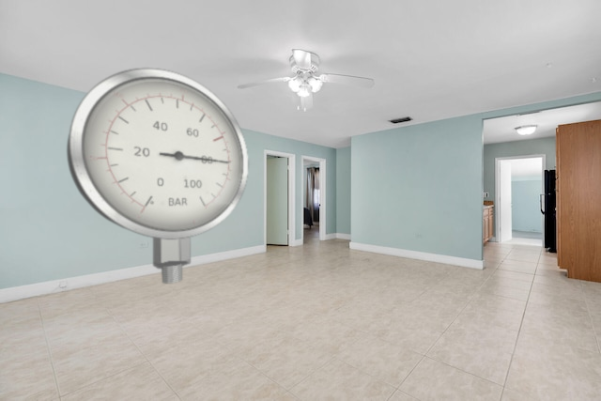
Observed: 80 bar
